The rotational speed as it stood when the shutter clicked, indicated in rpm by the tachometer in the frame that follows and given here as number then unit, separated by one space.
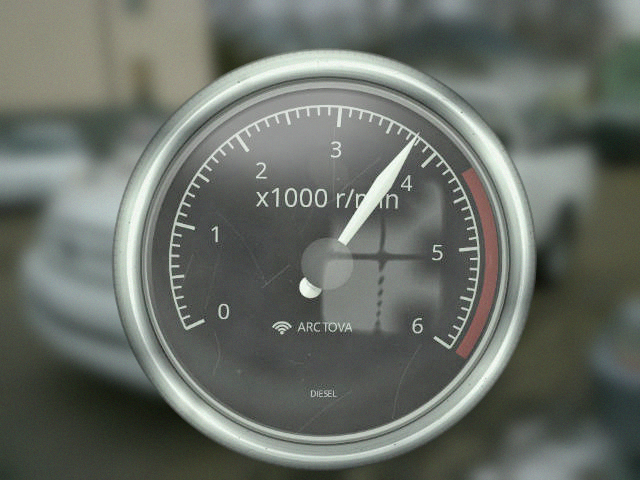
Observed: 3750 rpm
